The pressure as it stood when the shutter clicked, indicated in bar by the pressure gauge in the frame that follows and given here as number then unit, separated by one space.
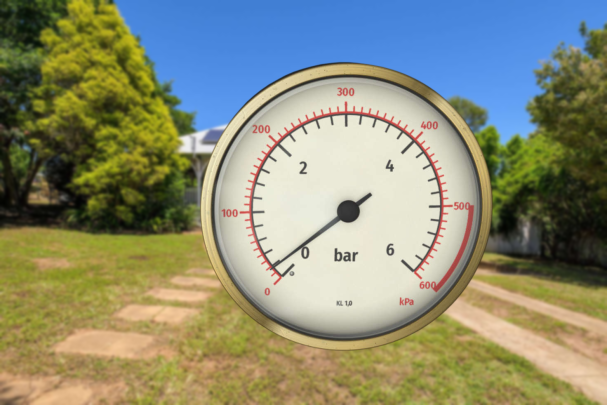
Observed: 0.2 bar
